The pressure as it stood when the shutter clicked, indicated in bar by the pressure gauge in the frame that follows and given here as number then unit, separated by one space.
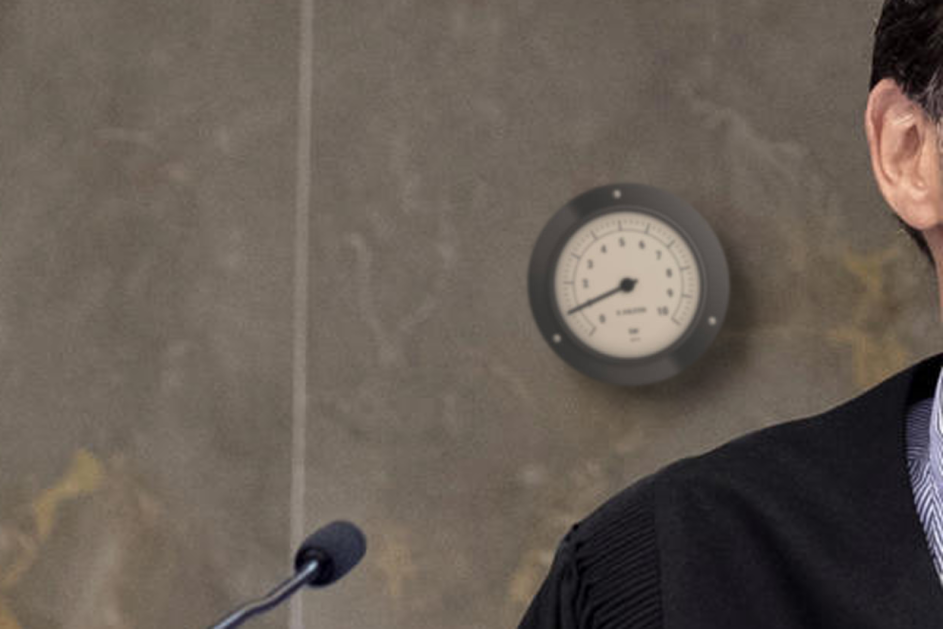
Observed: 1 bar
